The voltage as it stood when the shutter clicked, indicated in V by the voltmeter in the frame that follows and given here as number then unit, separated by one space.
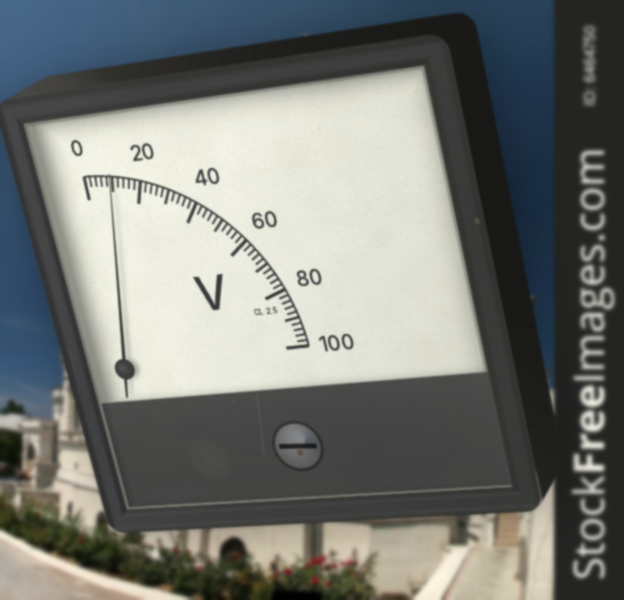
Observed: 10 V
